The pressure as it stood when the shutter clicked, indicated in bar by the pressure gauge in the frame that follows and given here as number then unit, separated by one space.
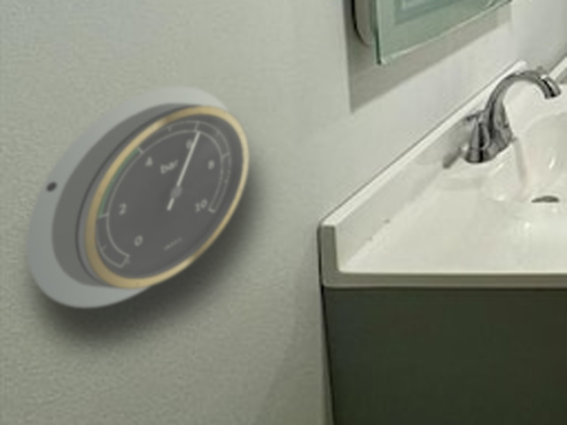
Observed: 6 bar
